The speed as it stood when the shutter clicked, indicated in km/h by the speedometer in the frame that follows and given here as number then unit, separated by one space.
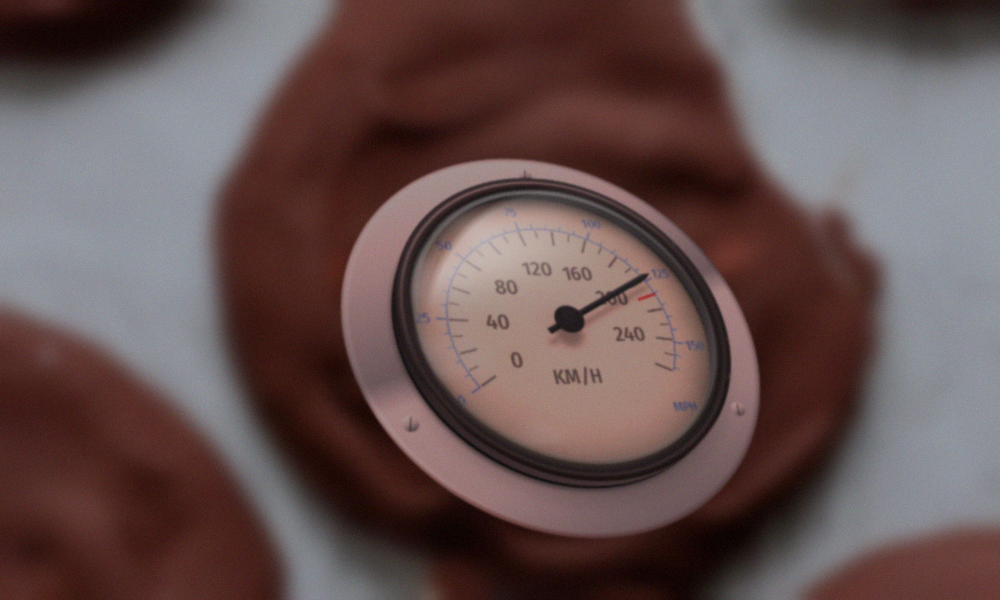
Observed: 200 km/h
